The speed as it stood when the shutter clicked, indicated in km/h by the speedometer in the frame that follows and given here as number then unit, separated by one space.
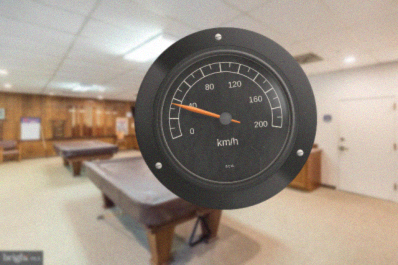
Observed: 35 km/h
